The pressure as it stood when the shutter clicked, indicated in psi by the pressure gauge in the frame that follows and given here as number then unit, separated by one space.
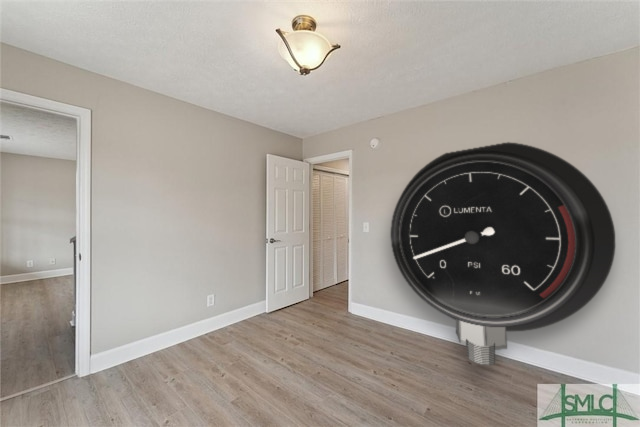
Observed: 5 psi
